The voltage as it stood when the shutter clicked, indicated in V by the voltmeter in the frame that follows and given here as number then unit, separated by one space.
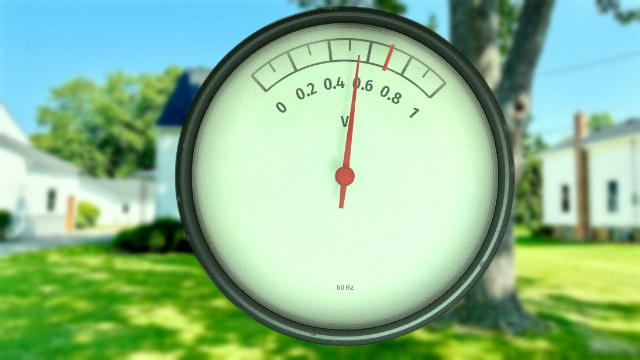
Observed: 0.55 V
